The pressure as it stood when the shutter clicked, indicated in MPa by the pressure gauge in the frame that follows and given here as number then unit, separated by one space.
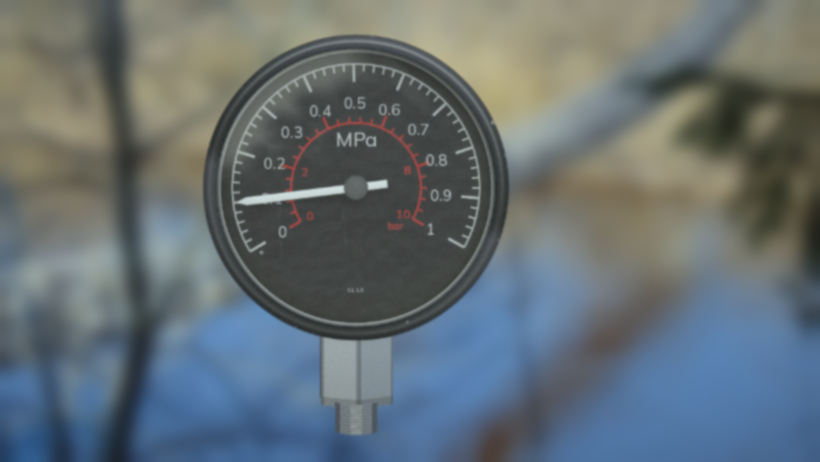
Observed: 0.1 MPa
